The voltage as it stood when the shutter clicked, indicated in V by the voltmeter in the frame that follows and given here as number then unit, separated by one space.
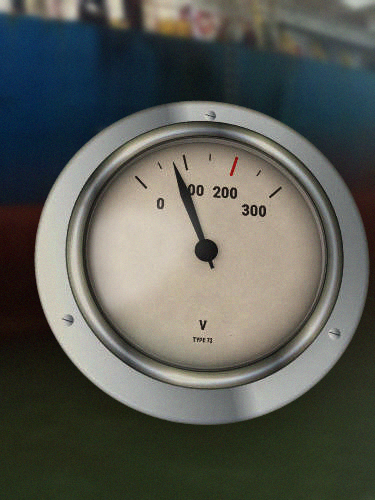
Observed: 75 V
